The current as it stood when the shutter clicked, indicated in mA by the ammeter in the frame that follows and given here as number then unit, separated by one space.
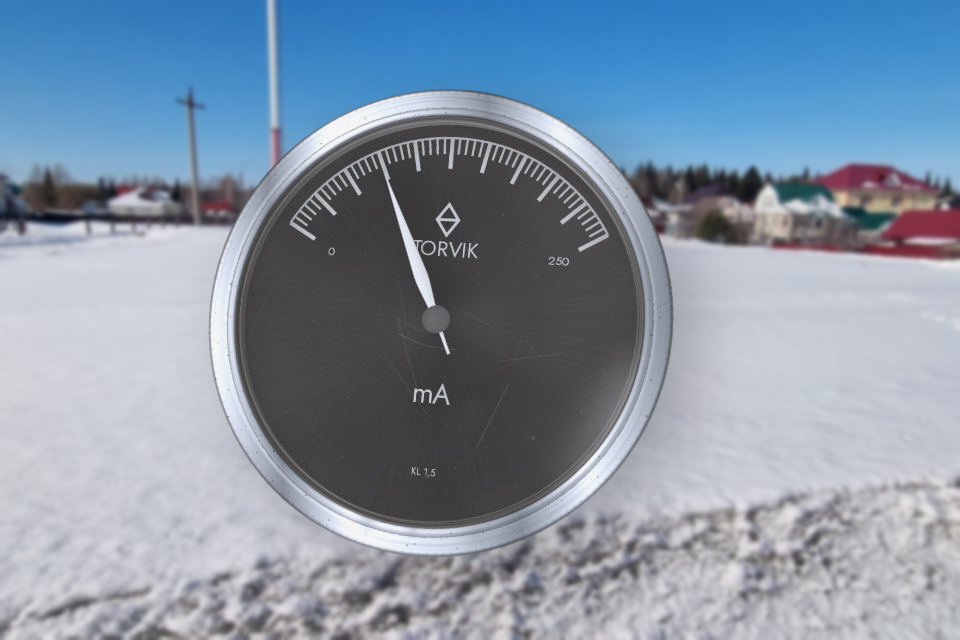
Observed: 75 mA
